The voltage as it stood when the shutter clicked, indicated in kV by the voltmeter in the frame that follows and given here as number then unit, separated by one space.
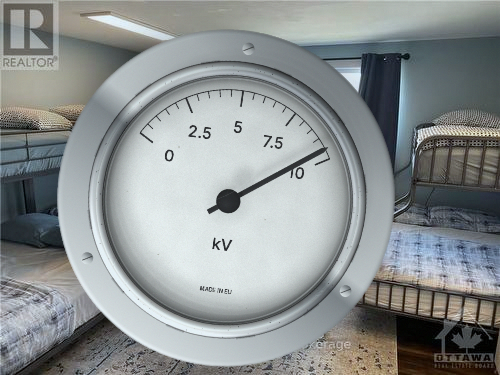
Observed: 9.5 kV
